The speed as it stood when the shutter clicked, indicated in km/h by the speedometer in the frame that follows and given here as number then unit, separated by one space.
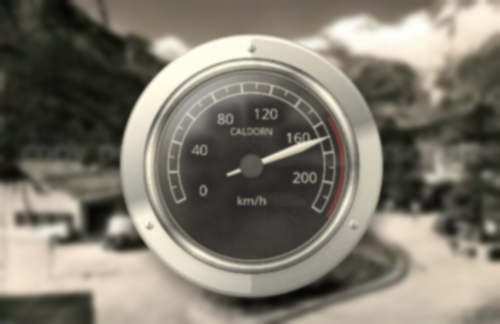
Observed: 170 km/h
